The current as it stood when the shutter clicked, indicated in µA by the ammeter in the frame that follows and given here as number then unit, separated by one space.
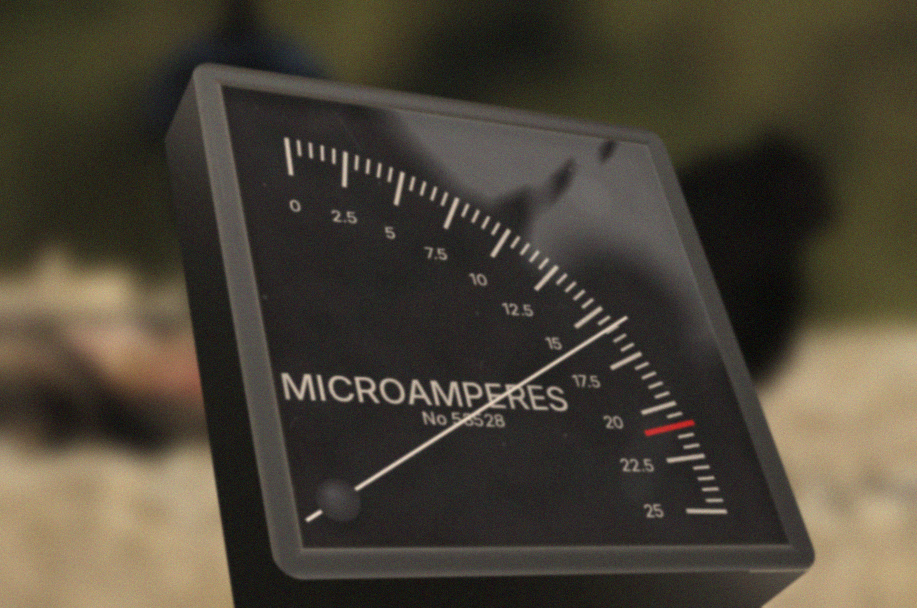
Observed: 16 µA
